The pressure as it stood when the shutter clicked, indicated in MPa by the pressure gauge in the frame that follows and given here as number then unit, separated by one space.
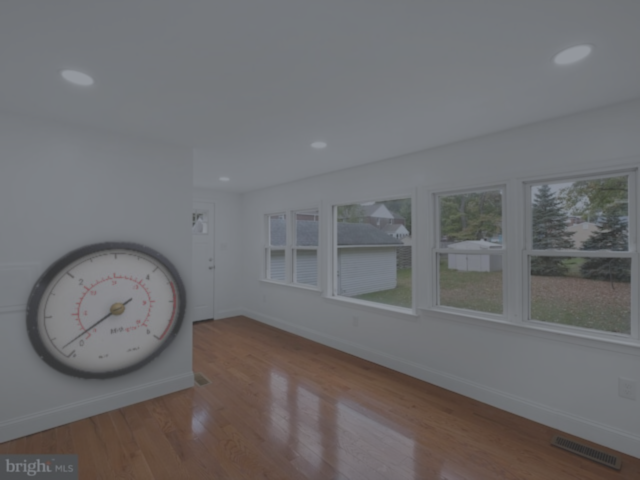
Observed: 0.25 MPa
